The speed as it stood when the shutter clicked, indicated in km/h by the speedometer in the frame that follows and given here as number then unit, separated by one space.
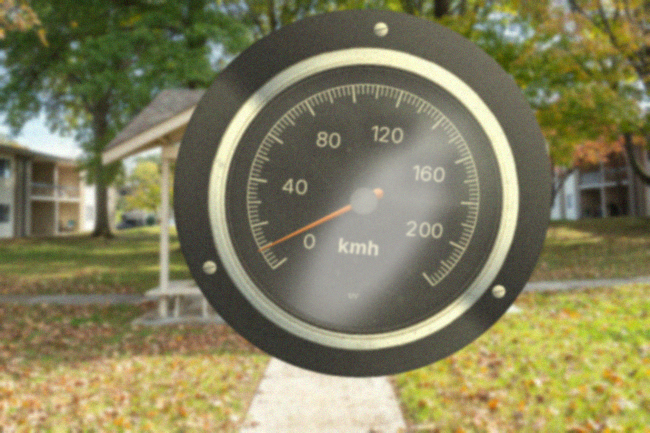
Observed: 10 km/h
